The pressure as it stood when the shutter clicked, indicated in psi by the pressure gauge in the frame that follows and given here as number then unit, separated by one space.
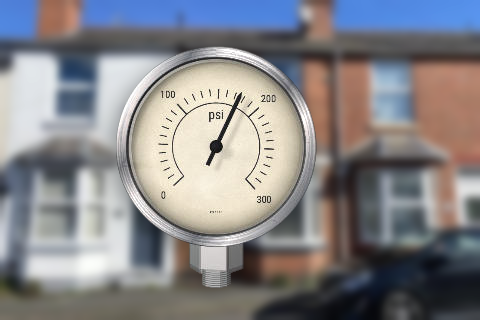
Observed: 175 psi
